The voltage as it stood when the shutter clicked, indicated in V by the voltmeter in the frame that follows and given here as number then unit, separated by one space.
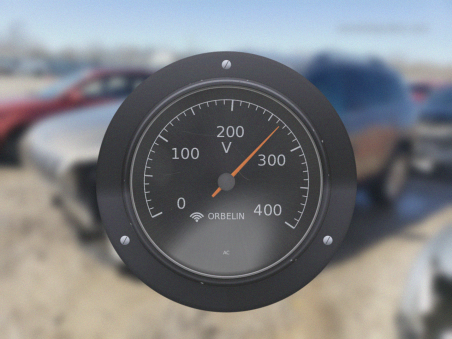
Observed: 265 V
